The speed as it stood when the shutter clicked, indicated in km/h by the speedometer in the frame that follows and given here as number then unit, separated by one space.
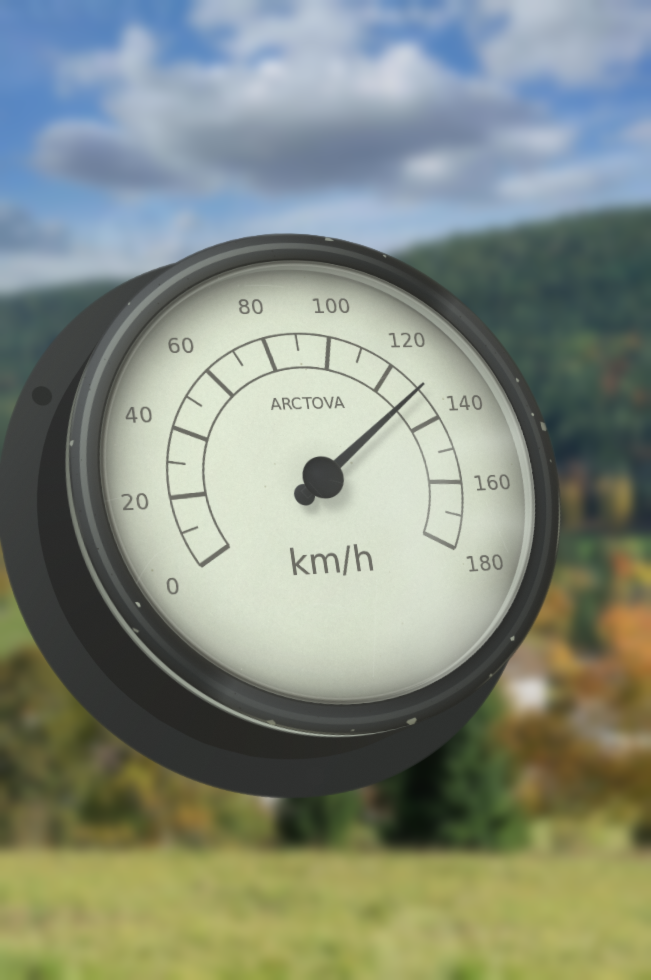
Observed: 130 km/h
